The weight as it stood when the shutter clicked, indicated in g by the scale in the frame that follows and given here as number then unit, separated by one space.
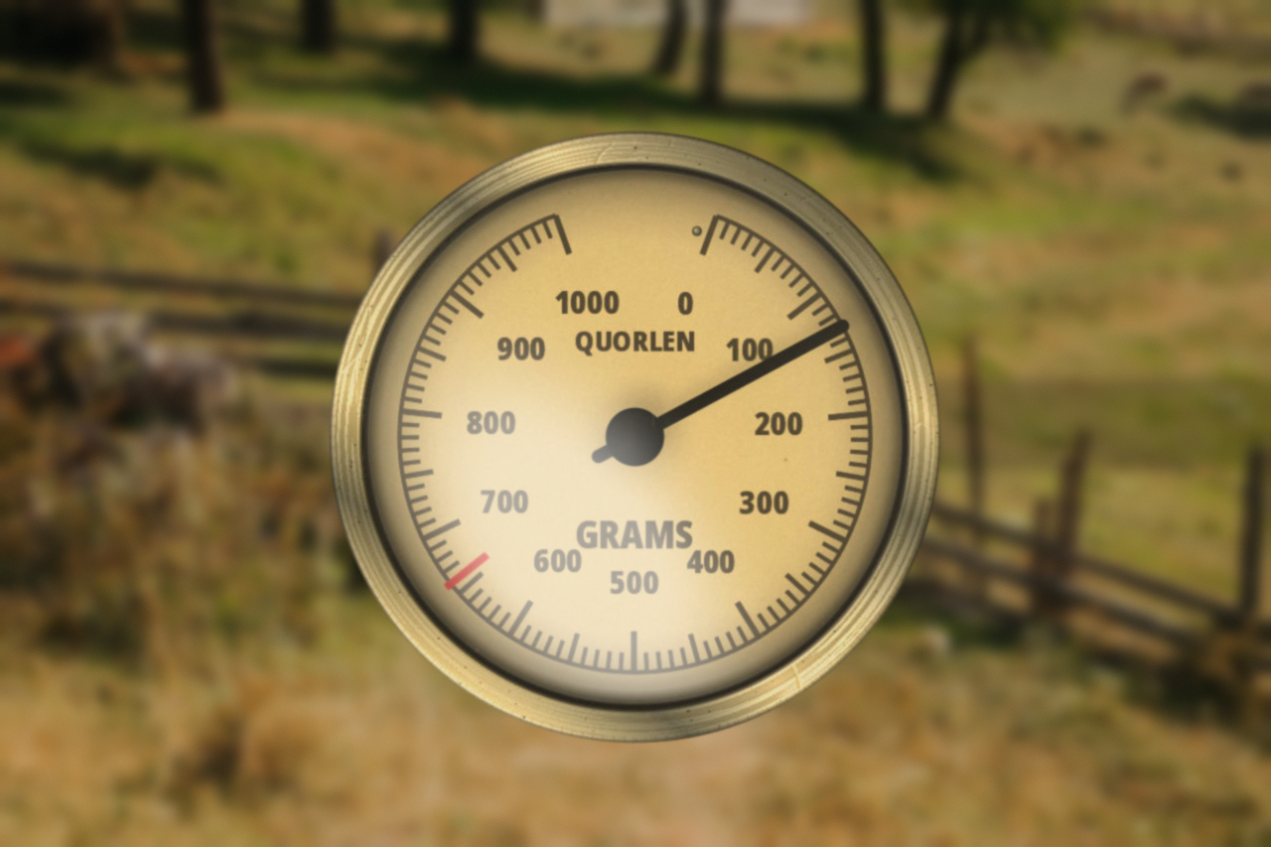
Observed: 130 g
